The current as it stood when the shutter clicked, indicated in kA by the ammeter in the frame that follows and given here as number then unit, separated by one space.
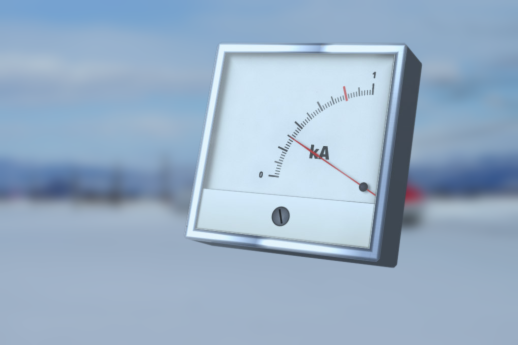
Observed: 0.3 kA
